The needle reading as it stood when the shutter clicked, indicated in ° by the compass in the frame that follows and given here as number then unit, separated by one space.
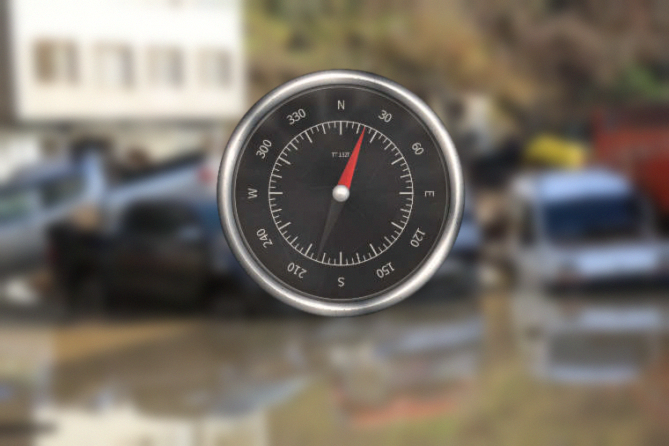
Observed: 20 °
